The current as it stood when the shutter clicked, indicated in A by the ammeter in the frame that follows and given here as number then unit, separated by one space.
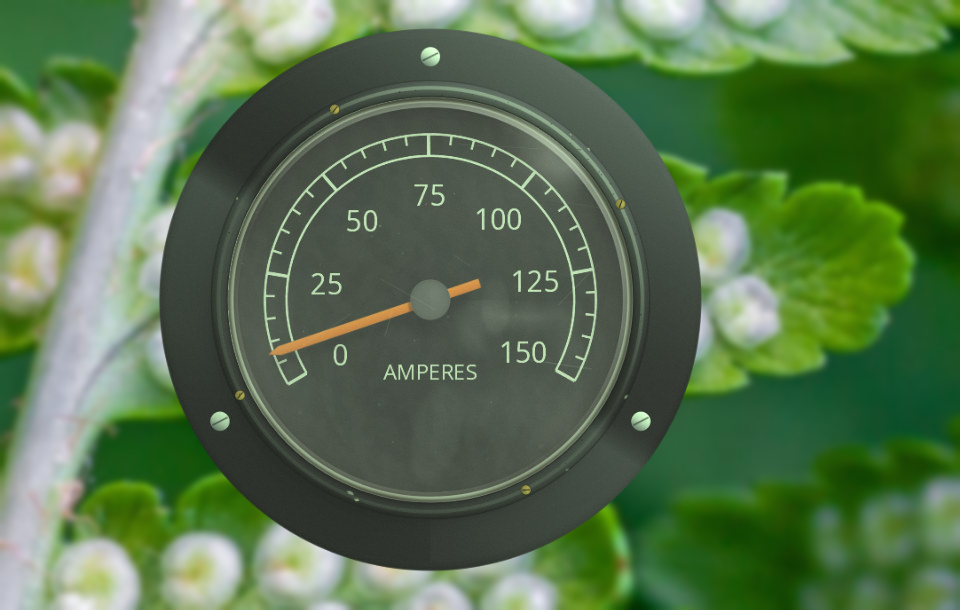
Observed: 7.5 A
